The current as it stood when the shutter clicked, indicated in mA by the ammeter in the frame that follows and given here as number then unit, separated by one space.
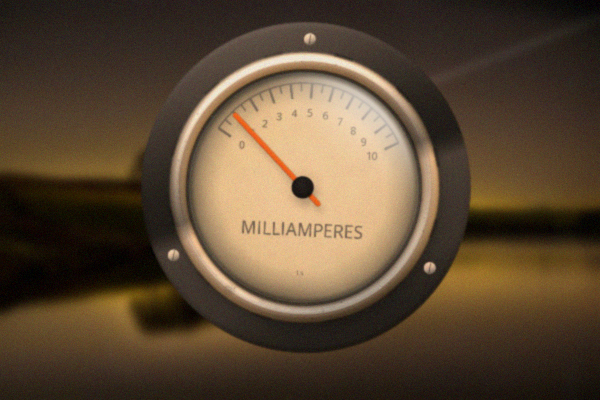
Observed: 1 mA
